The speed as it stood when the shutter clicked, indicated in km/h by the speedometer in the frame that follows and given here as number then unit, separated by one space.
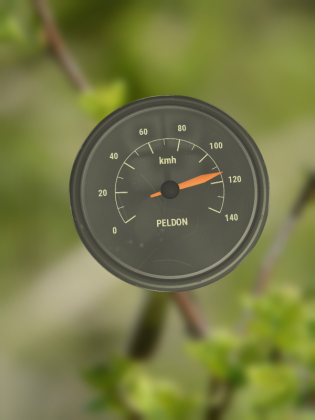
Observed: 115 km/h
